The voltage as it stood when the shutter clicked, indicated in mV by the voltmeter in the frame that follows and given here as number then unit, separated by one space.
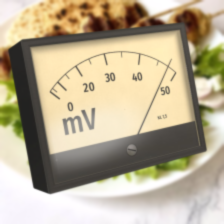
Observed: 47.5 mV
